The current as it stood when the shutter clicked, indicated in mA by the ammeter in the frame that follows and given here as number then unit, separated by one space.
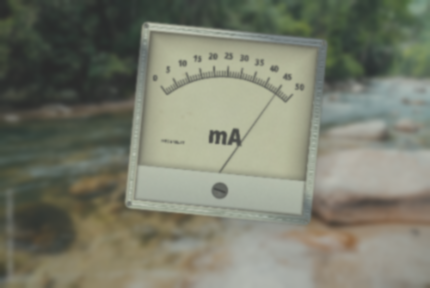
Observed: 45 mA
